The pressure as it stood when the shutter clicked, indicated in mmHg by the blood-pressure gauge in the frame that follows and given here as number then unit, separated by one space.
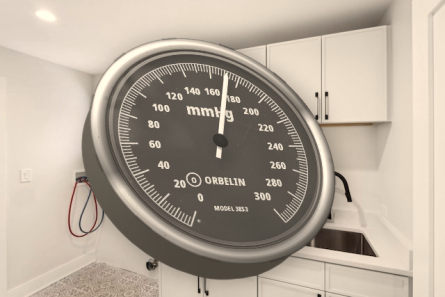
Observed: 170 mmHg
